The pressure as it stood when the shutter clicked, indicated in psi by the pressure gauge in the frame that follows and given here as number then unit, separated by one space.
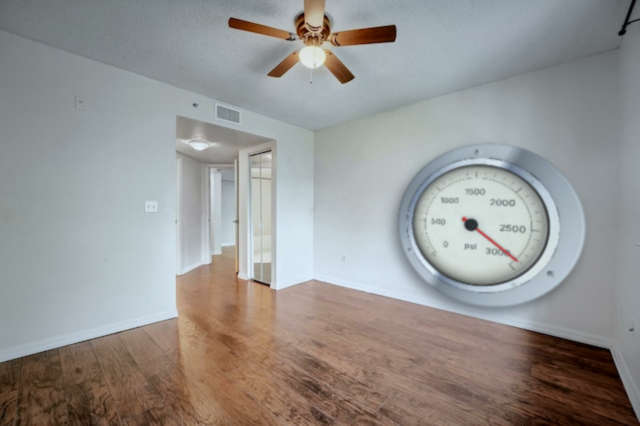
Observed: 2900 psi
